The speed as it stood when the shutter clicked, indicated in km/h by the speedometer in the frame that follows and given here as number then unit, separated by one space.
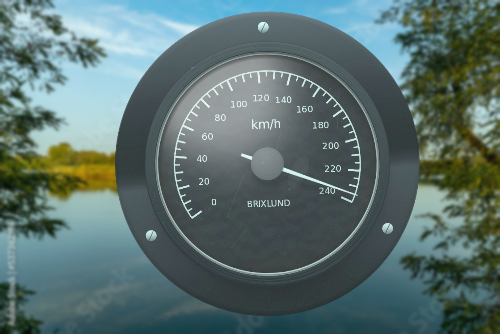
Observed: 235 km/h
